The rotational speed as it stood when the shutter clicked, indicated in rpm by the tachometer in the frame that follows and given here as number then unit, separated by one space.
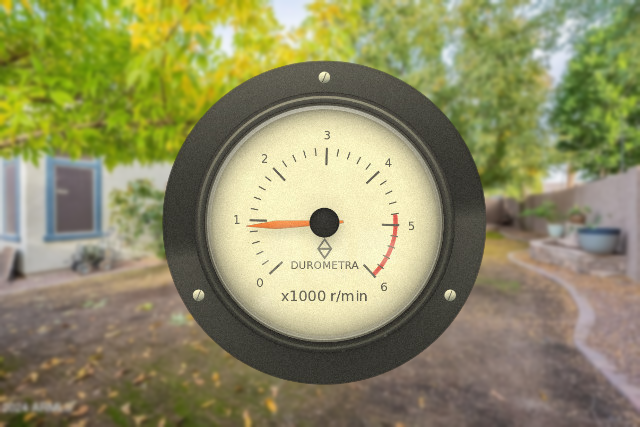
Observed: 900 rpm
